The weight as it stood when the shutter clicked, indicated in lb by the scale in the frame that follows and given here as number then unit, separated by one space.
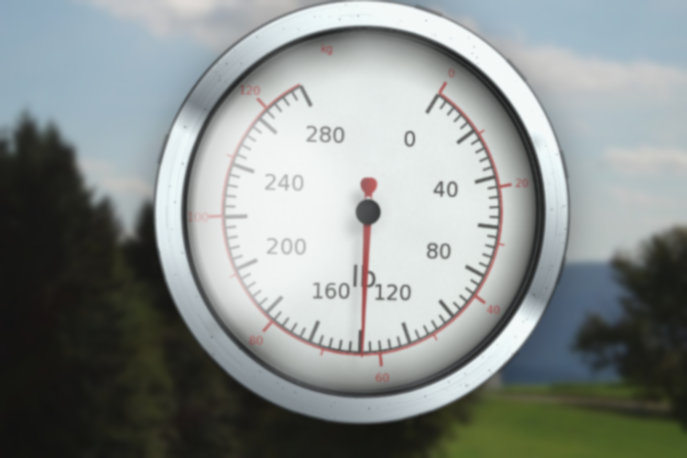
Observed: 140 lb
